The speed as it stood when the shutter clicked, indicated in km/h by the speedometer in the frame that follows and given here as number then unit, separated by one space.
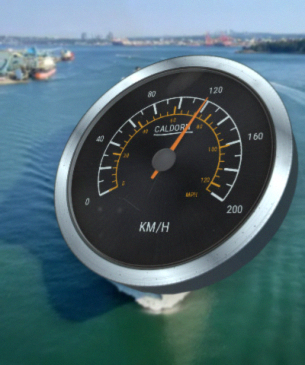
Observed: 120 km/h
